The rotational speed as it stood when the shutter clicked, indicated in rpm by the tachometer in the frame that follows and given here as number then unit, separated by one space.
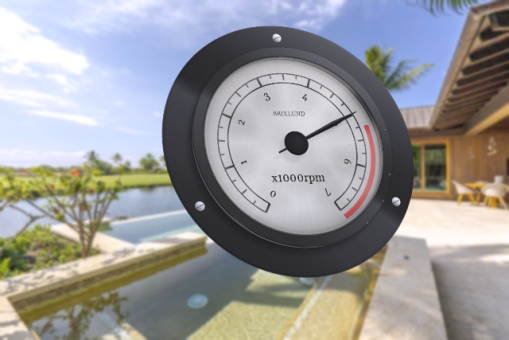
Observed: 5000 rpm
